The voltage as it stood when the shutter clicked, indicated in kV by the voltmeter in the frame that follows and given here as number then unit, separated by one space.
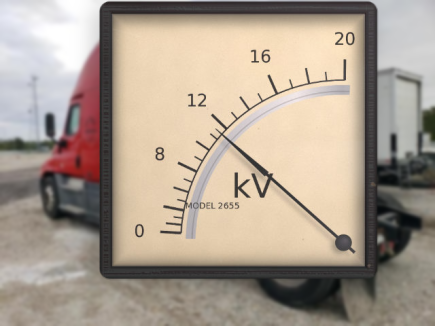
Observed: 11.5 kV
